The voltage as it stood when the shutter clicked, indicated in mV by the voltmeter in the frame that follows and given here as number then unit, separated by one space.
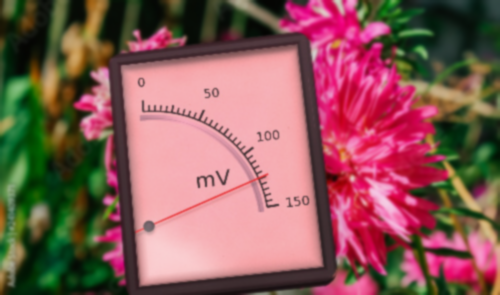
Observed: 125 mV
